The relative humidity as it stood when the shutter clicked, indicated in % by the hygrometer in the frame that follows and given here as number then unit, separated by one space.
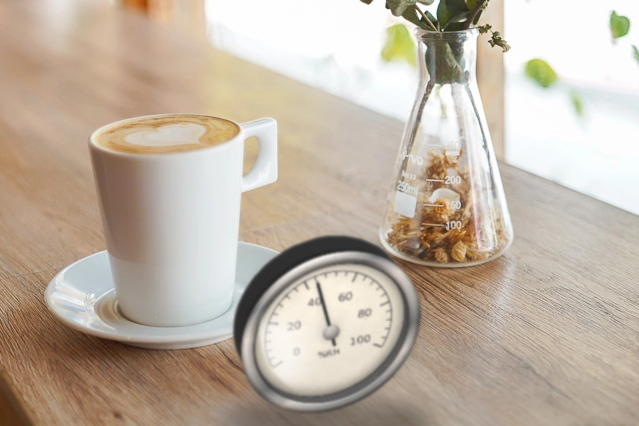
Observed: 44 %
